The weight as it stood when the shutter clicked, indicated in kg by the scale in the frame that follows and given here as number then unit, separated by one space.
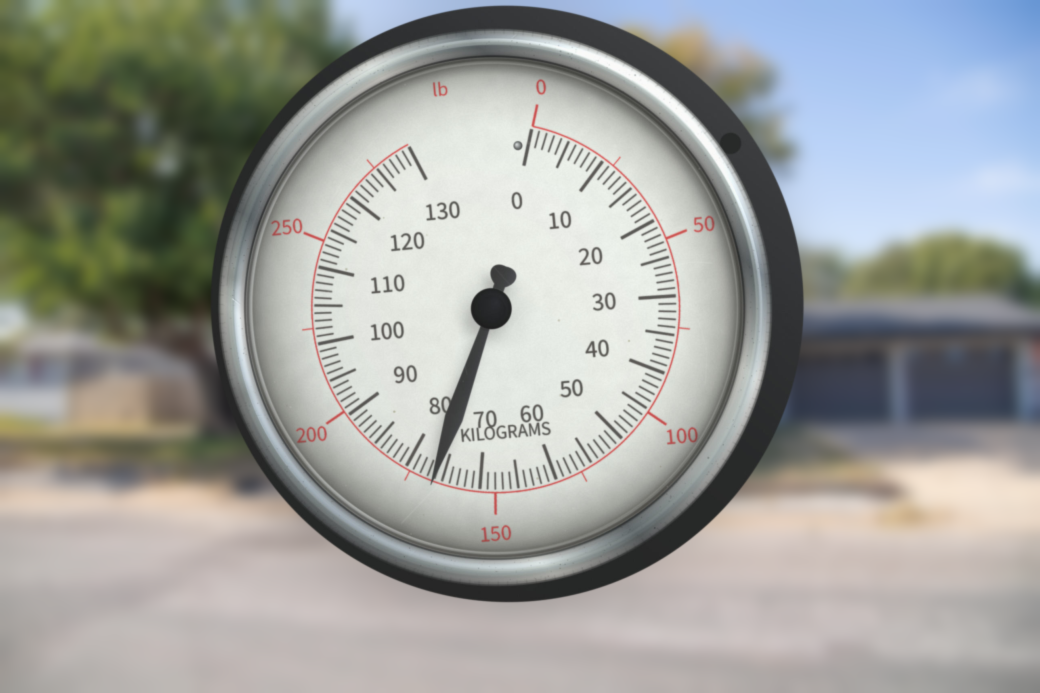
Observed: 76 kg
